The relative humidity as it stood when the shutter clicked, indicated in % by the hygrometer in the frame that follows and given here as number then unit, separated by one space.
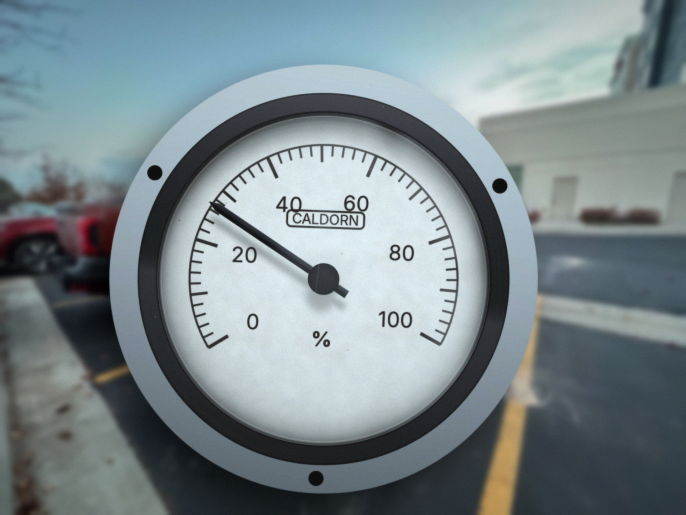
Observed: 27 %
